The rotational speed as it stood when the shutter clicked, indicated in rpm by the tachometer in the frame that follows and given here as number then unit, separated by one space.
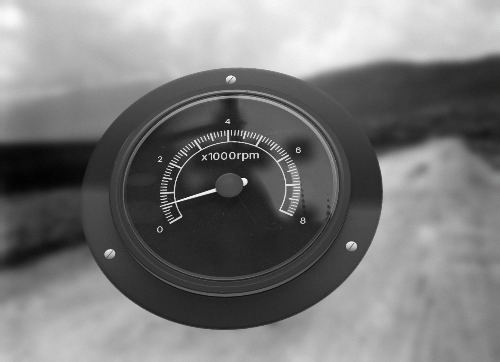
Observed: 500 rpm
